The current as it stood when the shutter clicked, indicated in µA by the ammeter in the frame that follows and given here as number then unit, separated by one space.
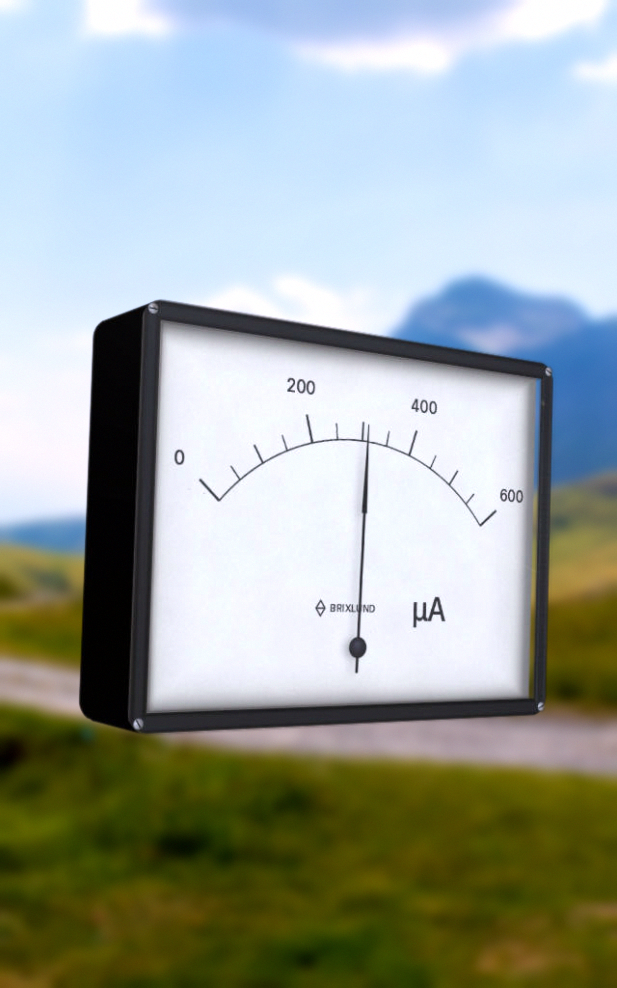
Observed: 300 µA
